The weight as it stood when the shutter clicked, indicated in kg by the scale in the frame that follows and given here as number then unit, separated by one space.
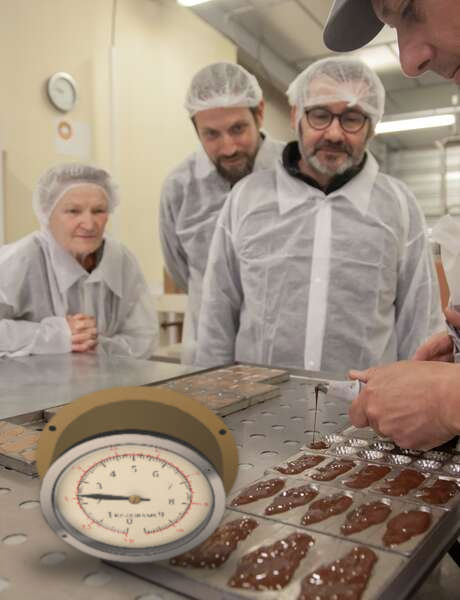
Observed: 2.5 kg
